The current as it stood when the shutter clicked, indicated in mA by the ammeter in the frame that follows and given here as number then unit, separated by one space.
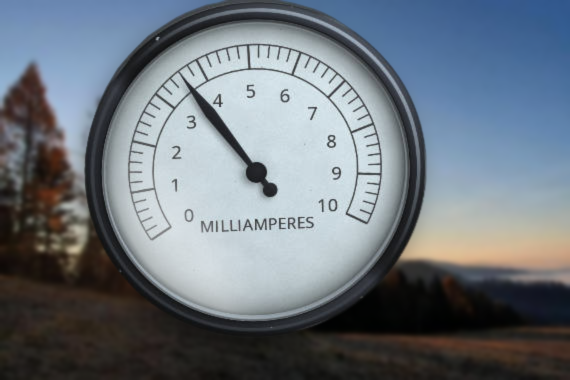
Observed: 3.6 mA
